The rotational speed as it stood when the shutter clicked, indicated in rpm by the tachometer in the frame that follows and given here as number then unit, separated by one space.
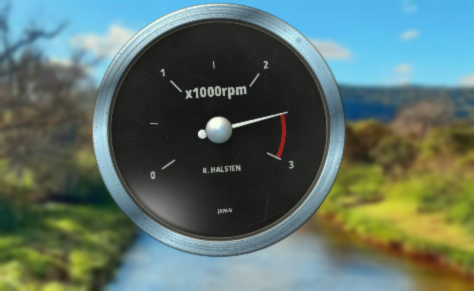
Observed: 2500 rpm
